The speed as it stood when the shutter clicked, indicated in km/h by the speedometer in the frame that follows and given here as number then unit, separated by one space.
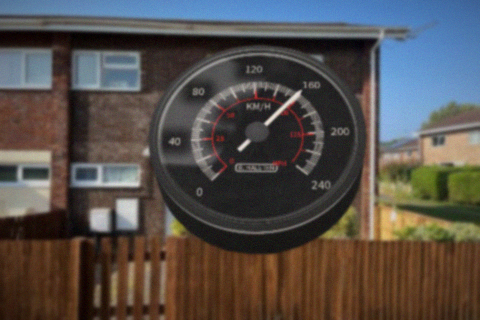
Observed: 160 km/h
